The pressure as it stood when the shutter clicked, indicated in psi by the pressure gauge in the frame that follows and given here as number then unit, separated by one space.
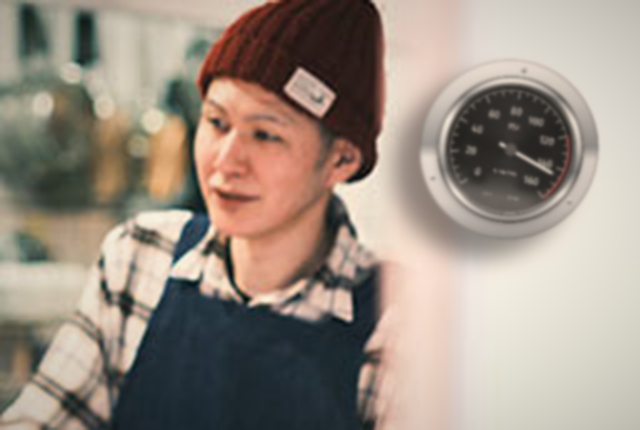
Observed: 145 psi
